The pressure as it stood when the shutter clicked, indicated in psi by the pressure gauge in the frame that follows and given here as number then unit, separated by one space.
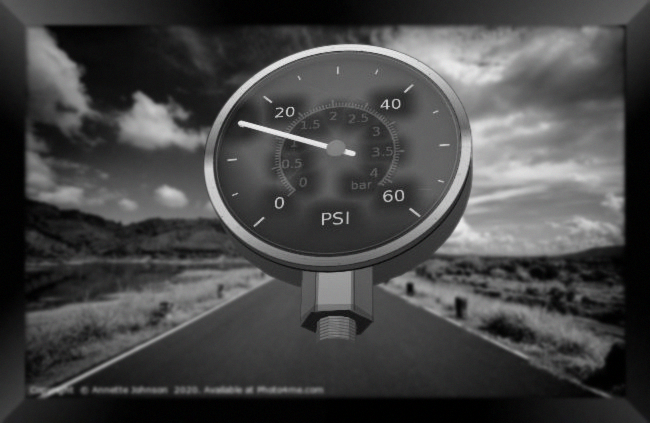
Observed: 15 psi
